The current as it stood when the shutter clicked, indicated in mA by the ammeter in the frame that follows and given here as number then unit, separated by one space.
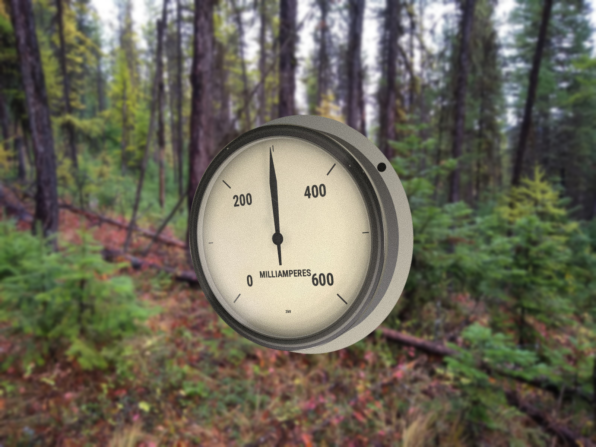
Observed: 300 mA
